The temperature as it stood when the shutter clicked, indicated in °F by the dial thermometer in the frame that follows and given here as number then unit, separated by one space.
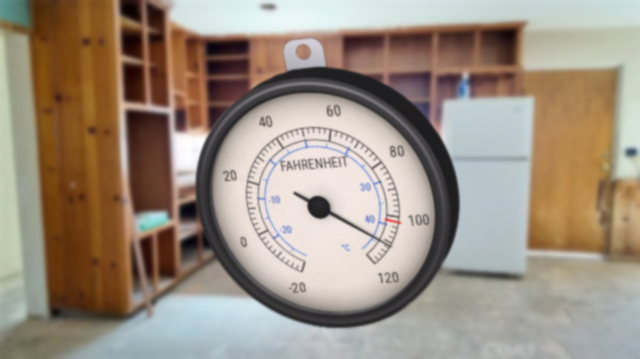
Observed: 110 °F
